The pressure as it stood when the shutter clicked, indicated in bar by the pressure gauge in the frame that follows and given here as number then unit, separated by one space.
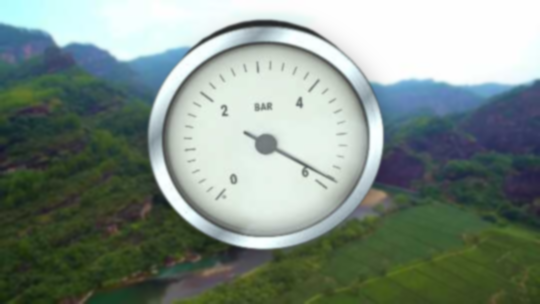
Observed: 5.8 bar
